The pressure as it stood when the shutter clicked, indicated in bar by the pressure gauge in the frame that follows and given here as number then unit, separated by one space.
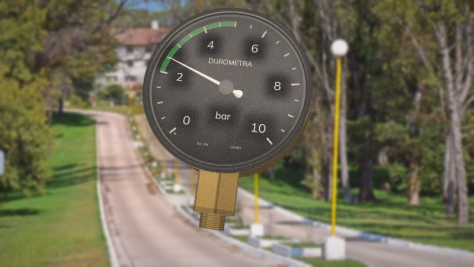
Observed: 2.5 bar
